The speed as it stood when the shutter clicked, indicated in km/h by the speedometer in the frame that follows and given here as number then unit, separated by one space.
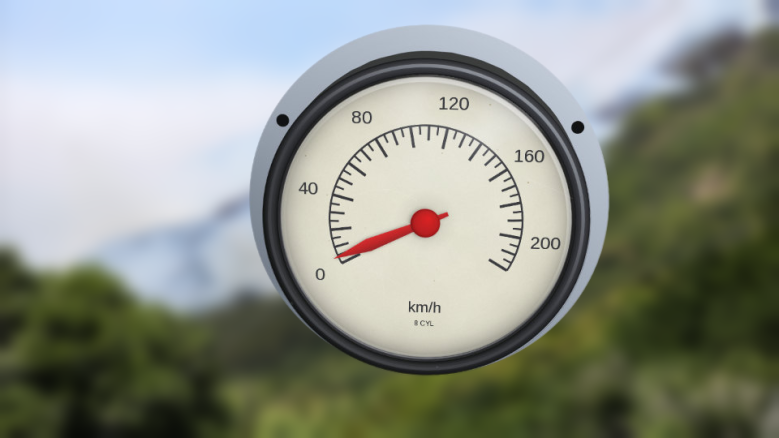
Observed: 5 km/h
